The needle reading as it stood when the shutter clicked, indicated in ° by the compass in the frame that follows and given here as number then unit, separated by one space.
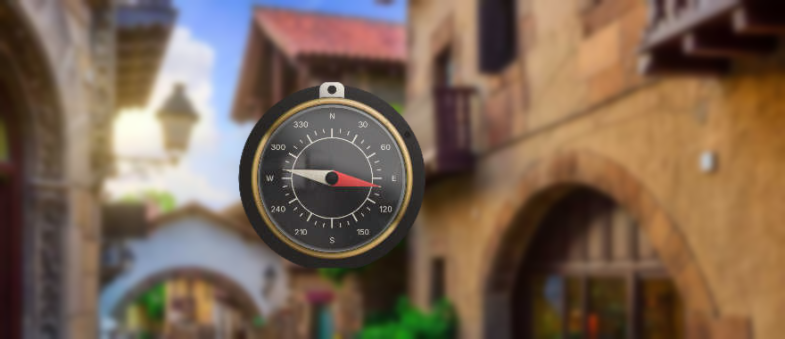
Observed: 100 °
